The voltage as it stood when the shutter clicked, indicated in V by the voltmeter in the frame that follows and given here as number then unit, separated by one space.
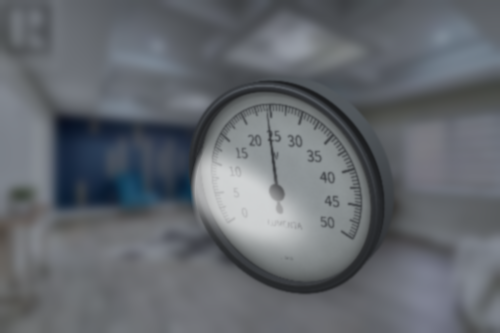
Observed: 25 V
